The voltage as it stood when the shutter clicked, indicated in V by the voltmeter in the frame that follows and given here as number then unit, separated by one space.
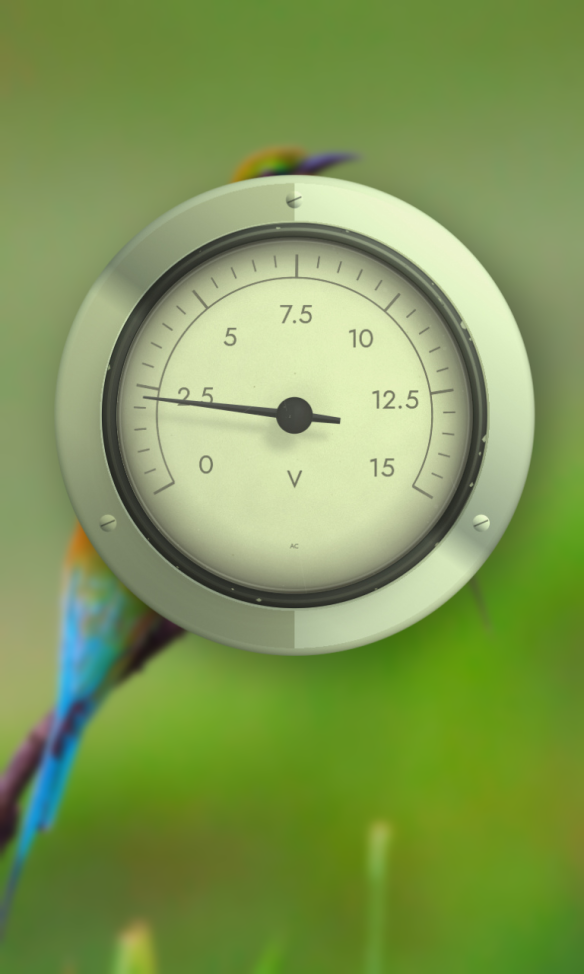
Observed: 2.25 V
